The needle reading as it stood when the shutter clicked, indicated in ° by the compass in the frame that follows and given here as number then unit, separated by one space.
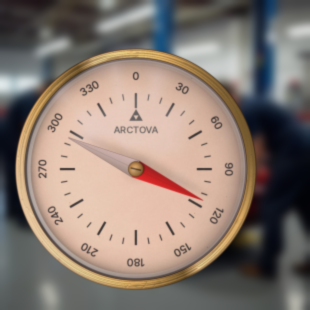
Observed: 115 °
